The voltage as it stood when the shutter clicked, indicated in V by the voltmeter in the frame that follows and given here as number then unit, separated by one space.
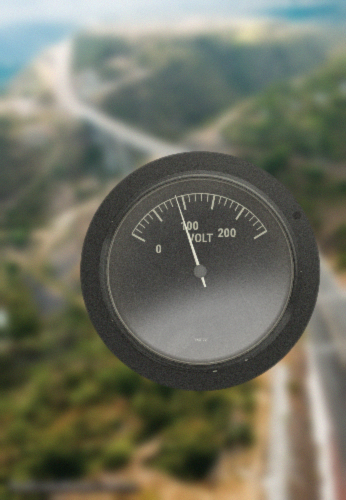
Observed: 90 V
